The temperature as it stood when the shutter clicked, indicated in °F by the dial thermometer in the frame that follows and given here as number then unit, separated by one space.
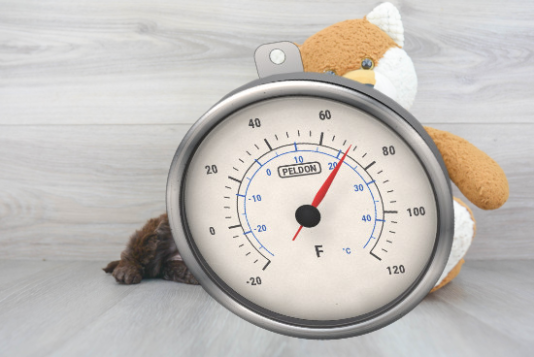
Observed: 70 °F
